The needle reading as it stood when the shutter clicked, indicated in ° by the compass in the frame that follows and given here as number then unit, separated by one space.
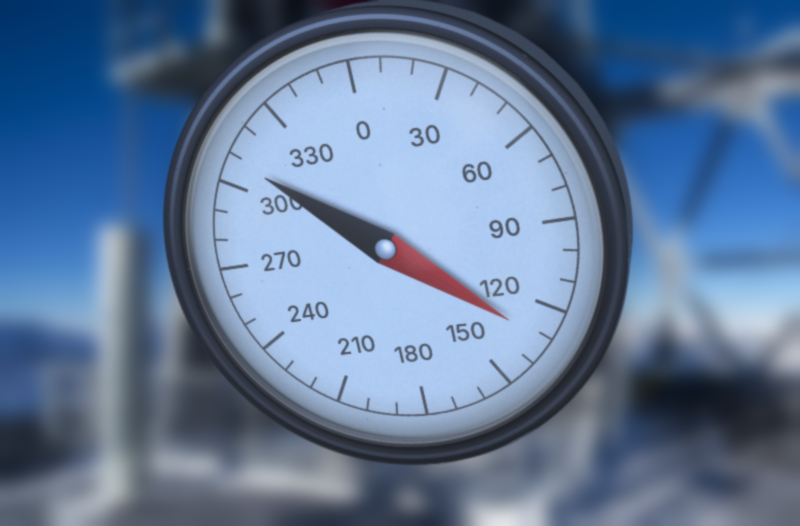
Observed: 130 °
